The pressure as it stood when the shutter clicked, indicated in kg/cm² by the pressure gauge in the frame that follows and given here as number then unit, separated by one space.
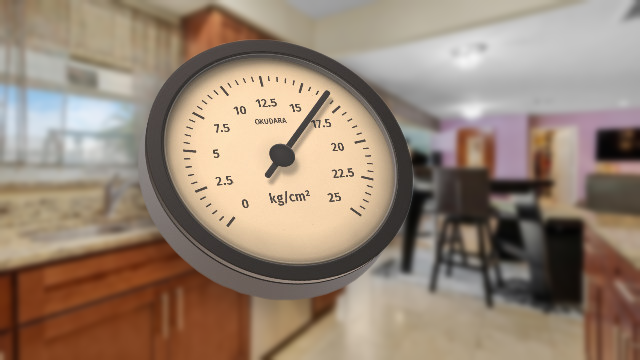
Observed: 16.5 kg/cm²
